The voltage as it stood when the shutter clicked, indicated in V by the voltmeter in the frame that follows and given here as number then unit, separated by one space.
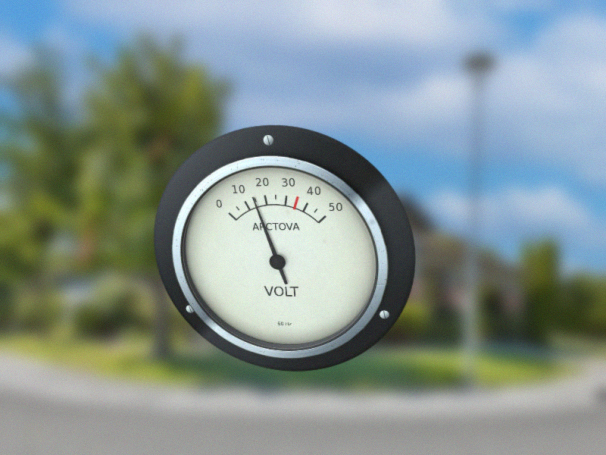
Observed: 15 V
